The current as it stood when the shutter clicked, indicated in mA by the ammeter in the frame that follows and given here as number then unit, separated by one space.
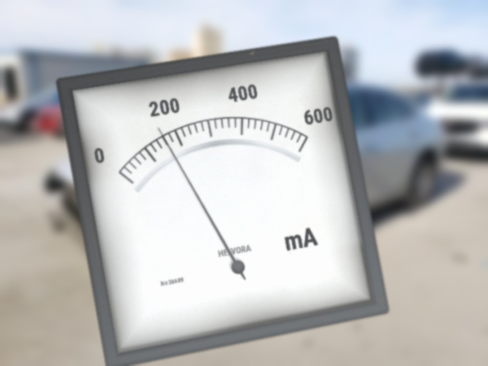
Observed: 160 mA
